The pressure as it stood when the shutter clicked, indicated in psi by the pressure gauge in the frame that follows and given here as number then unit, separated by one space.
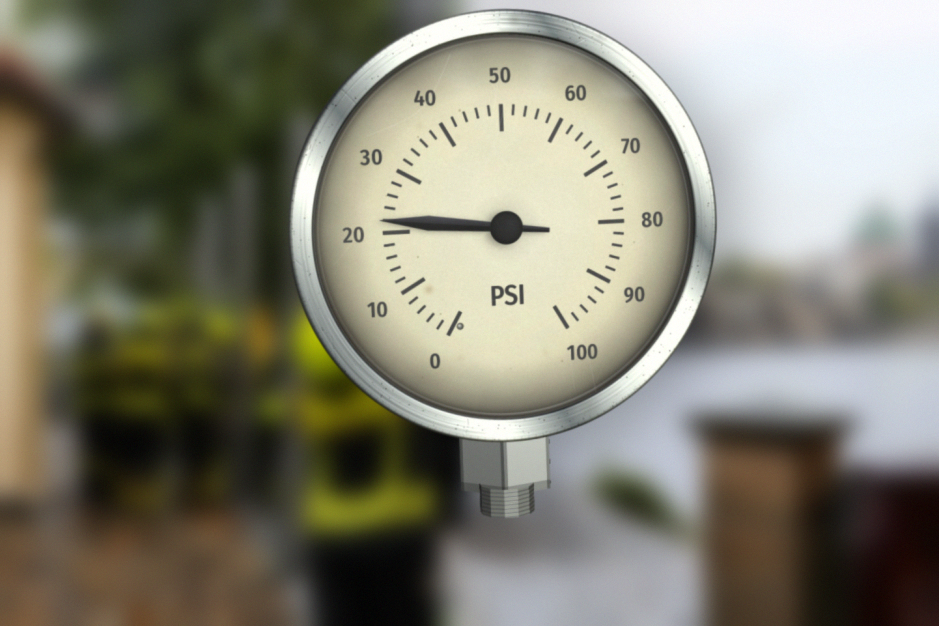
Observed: 22 psi
